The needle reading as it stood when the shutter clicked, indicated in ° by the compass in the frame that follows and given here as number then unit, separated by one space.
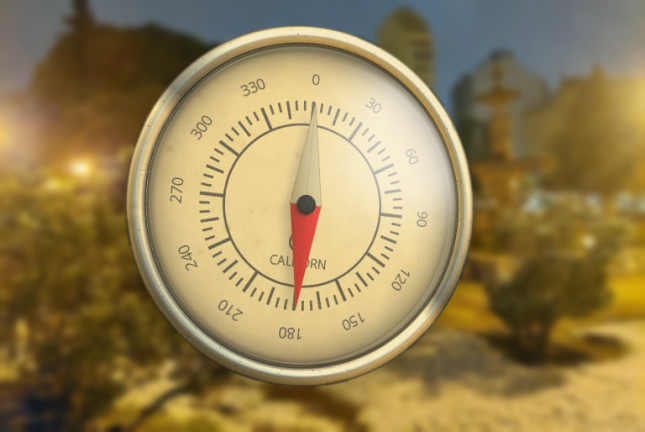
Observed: 180 °
